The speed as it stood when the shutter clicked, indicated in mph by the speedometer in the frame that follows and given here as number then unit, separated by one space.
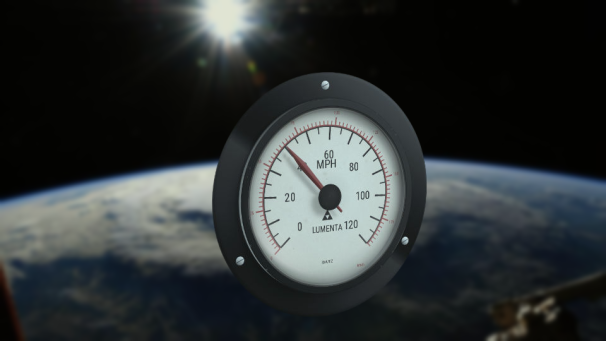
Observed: 40 mph
